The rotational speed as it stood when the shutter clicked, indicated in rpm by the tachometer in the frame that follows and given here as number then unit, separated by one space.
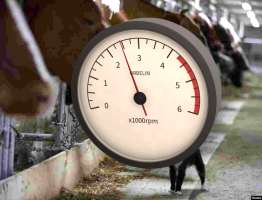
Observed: 2500 rpm
